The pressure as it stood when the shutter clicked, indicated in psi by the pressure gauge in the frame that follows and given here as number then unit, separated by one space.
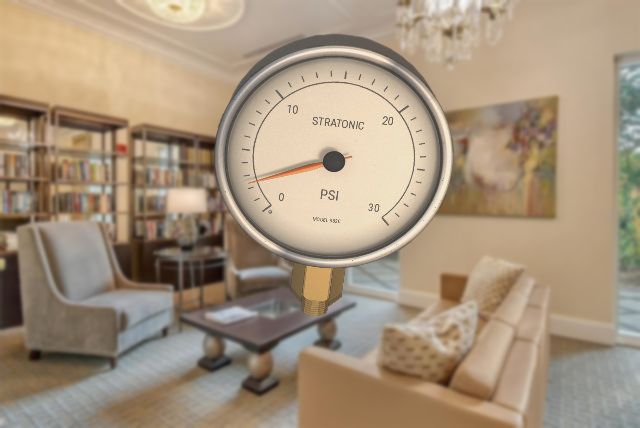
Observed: 2.5 psi
